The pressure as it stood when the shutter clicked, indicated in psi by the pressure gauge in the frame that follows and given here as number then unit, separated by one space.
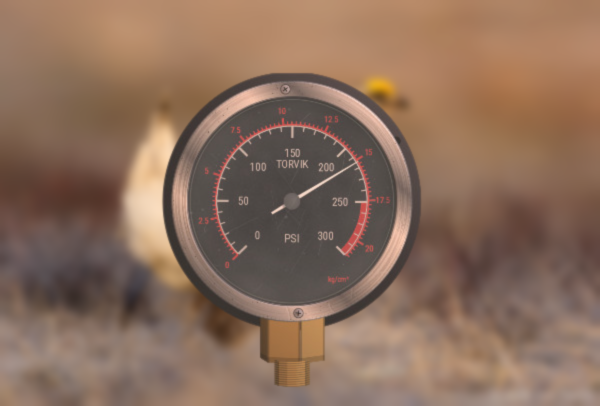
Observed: 215 psi
